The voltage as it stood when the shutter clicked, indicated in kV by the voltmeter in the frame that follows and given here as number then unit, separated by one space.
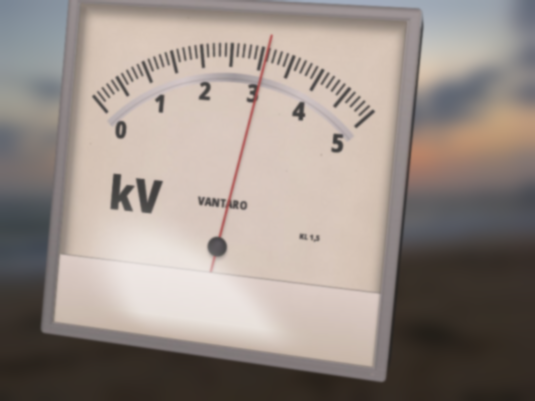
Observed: 3.1 kV
